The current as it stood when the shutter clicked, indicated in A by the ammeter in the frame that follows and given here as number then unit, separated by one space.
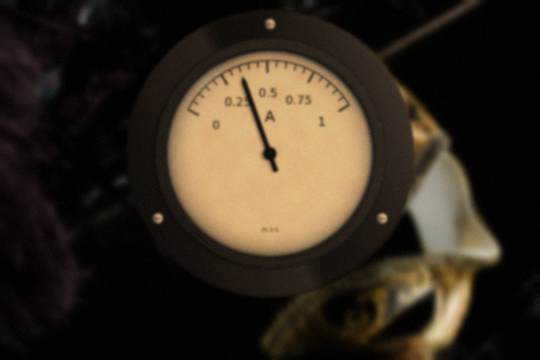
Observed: 0.35 A
